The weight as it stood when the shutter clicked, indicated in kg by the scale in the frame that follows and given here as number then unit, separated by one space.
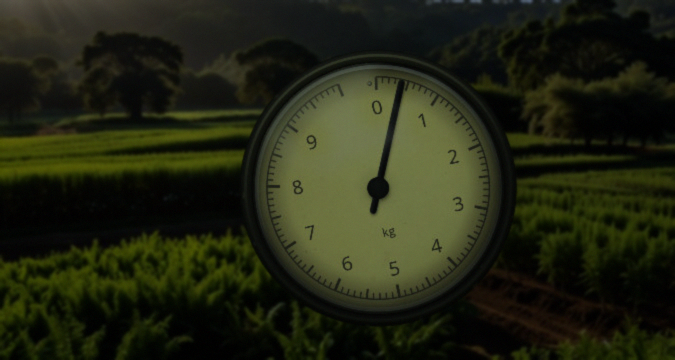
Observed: 0.4 kg
